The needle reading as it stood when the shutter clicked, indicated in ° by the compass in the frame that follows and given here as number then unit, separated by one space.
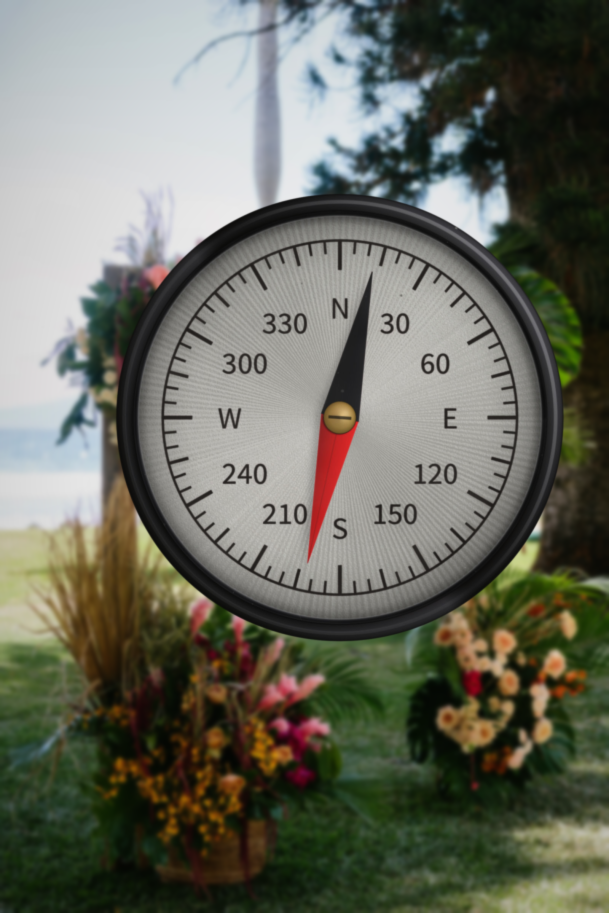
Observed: 192.5 °
